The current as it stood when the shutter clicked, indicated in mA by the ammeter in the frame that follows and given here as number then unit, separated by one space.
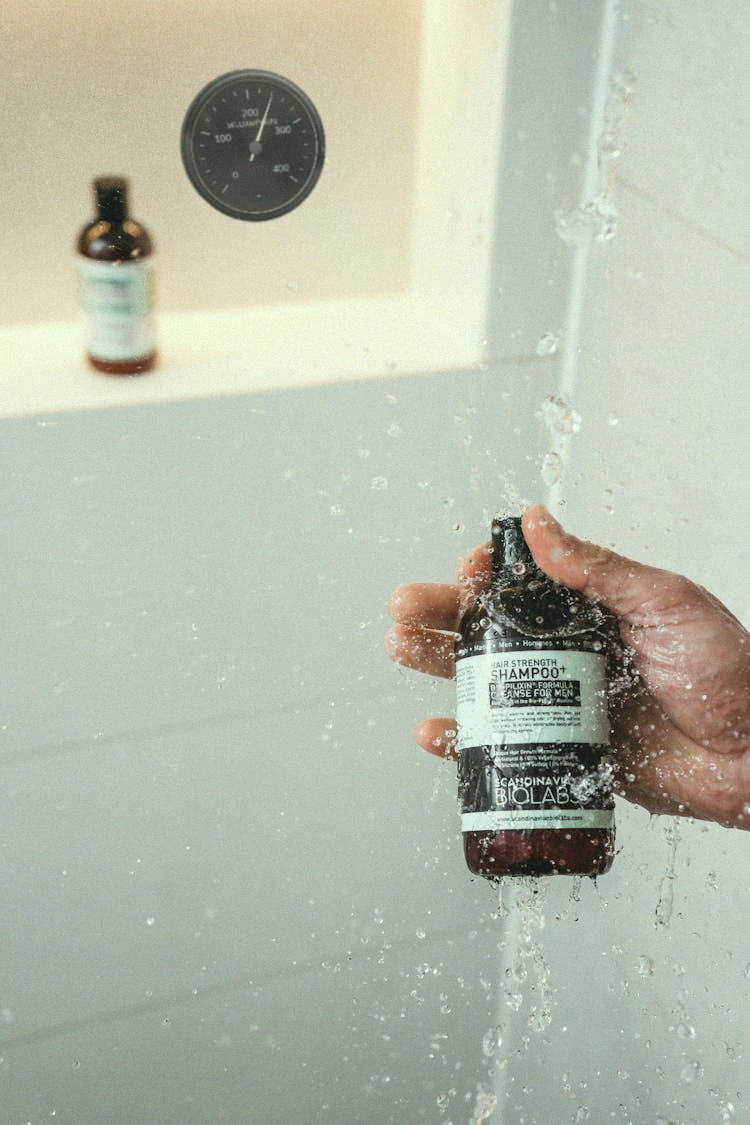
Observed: 240 mA
